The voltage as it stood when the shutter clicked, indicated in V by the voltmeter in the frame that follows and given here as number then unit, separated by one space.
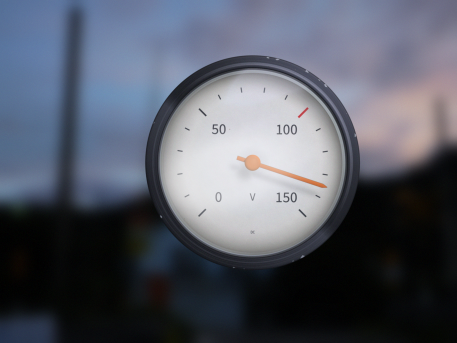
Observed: 135 V
